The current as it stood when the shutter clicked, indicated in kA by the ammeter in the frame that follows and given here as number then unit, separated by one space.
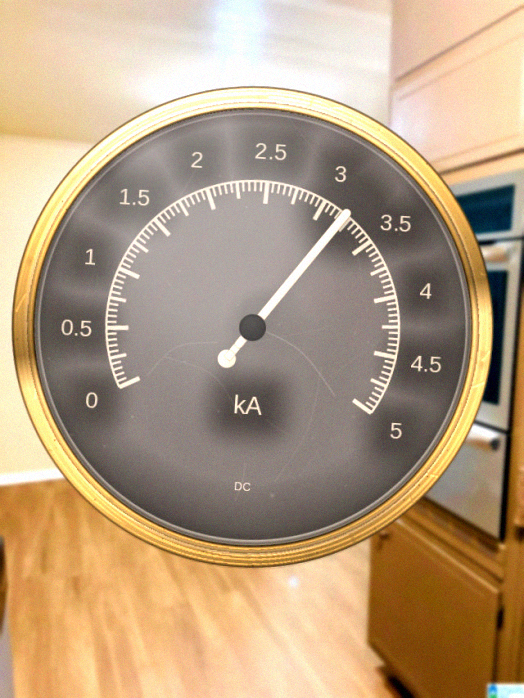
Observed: 3.2 kA
